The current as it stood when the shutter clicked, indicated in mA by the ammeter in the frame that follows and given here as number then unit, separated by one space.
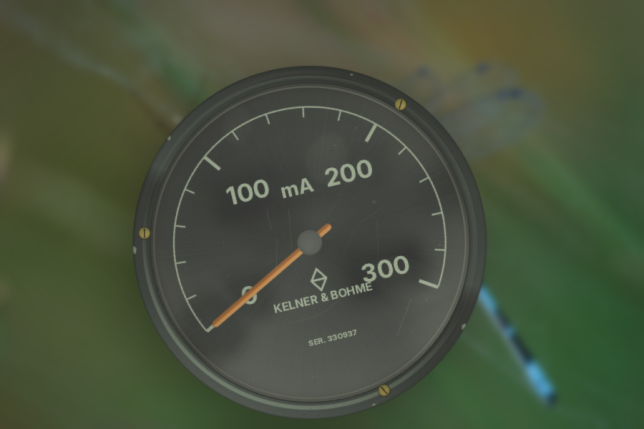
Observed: 0 mA
